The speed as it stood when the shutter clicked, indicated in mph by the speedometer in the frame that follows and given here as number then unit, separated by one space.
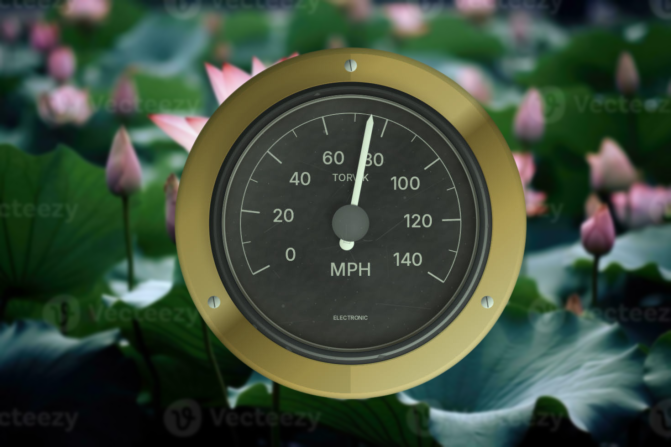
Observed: 75 mph
